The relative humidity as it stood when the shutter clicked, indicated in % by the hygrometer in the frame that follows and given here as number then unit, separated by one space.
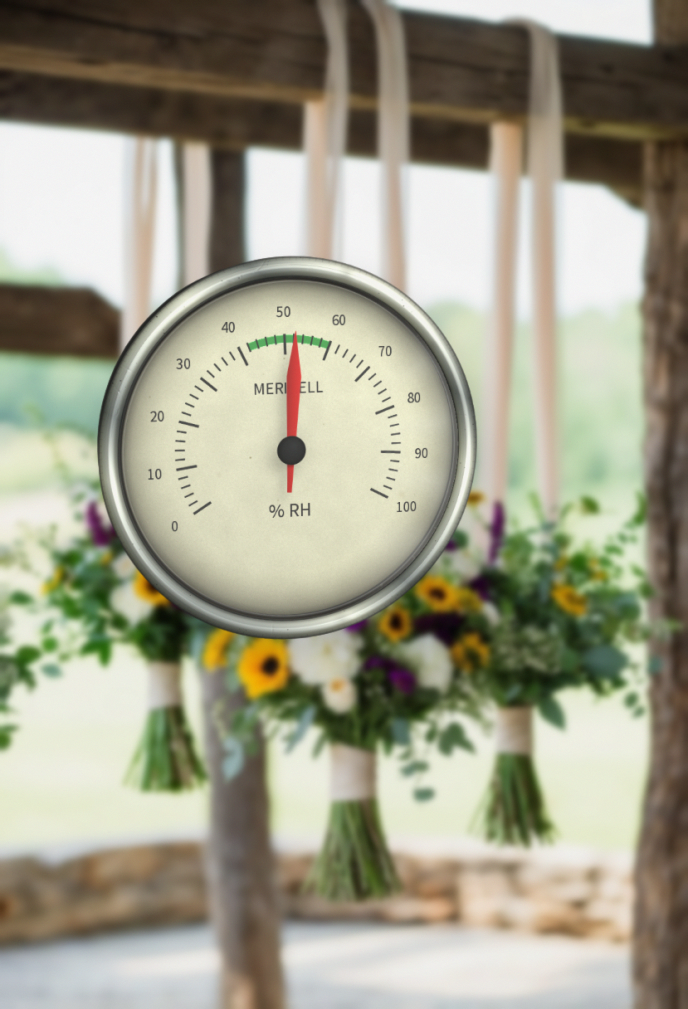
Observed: 52 %
